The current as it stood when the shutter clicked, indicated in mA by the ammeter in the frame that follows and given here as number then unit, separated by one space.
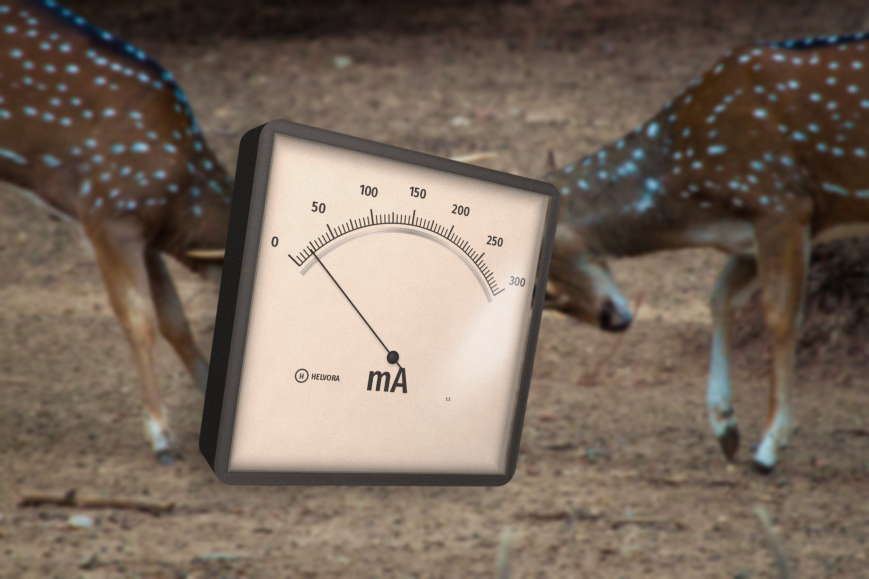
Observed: 20 mA
